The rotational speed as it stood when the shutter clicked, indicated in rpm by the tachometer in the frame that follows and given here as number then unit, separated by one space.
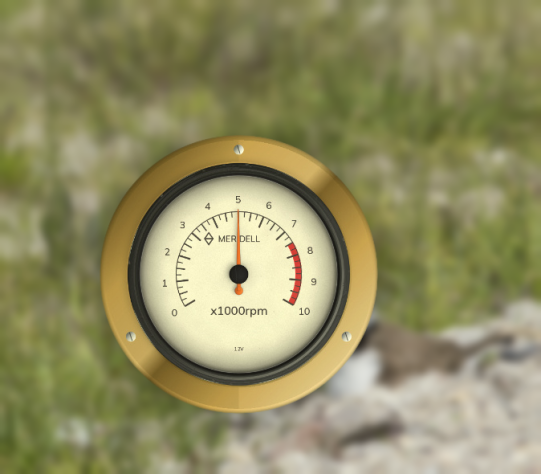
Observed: 5000 rpm
